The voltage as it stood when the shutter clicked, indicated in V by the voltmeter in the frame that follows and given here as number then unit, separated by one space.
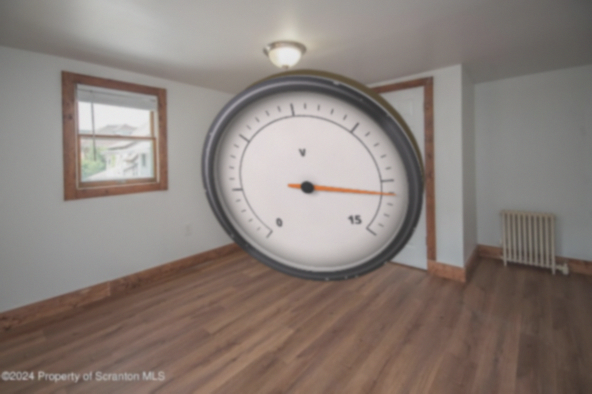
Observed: 13 V
